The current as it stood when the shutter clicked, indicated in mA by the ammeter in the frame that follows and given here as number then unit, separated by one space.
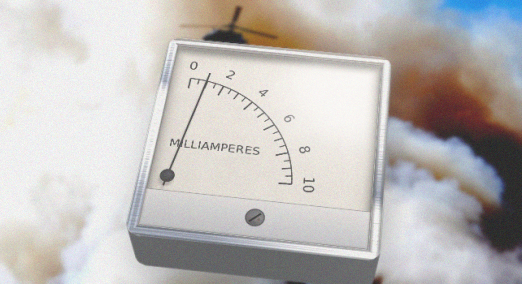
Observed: 1 mA
